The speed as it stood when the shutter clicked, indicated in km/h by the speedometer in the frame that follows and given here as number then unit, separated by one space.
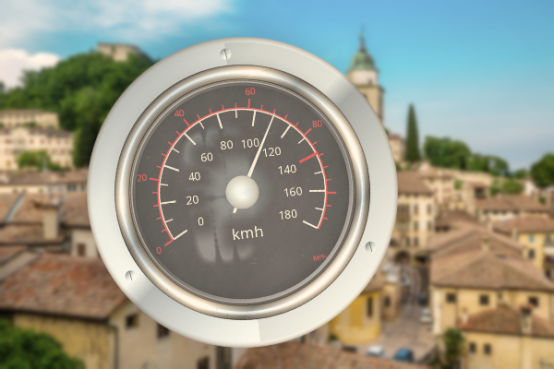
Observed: 110 km/h
